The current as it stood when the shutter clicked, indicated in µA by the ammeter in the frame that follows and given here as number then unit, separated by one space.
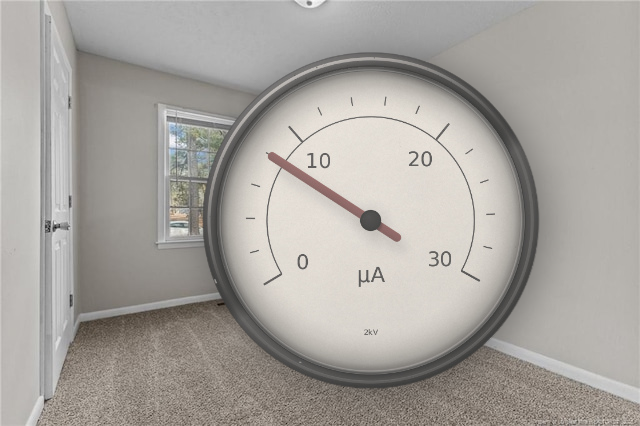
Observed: 8 µA
